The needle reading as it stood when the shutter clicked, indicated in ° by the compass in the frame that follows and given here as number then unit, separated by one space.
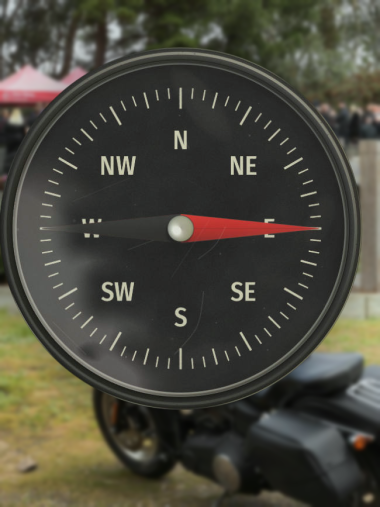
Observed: 90 °
